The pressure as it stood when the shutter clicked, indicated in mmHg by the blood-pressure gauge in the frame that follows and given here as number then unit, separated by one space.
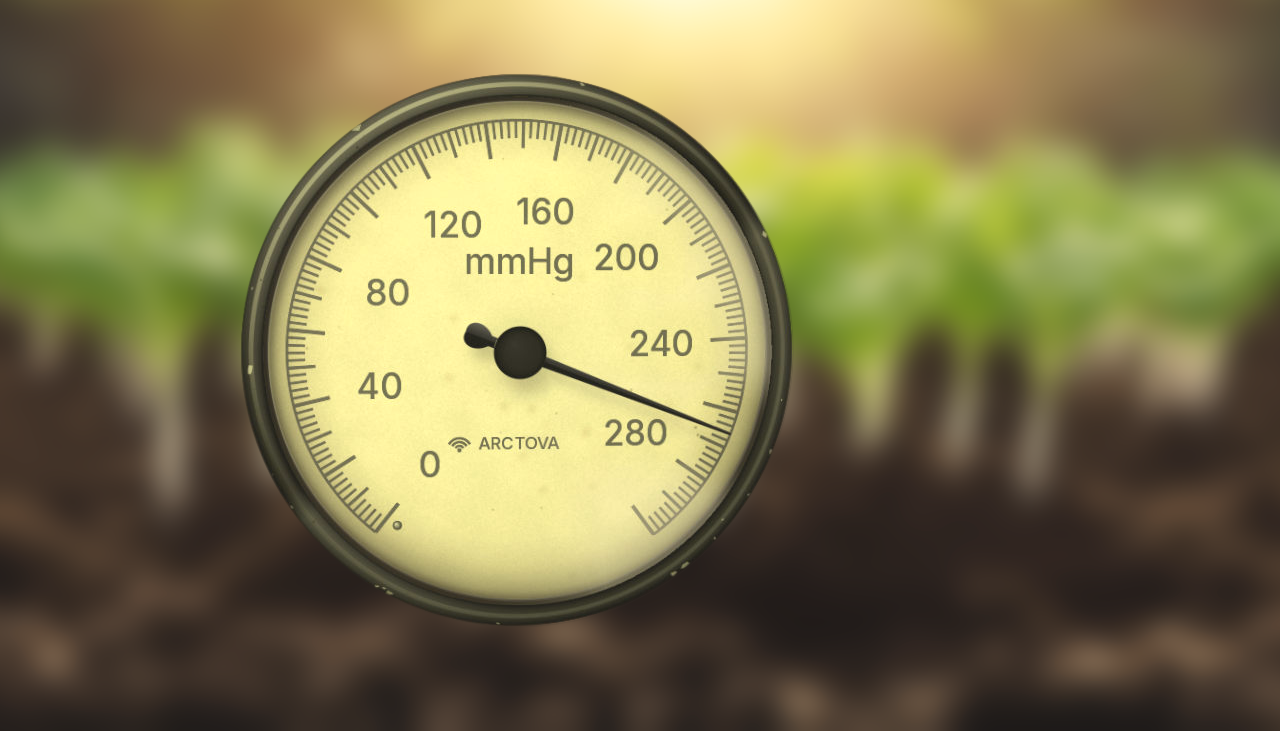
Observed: 266 mmHg
